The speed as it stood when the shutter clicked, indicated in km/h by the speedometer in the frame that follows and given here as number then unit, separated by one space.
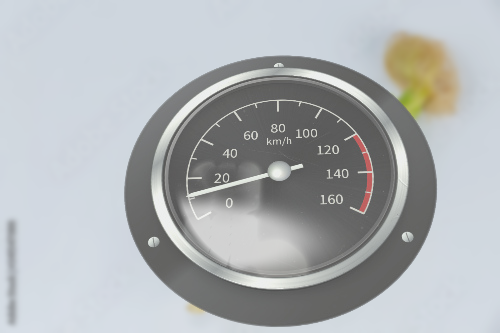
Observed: 10 km/h
